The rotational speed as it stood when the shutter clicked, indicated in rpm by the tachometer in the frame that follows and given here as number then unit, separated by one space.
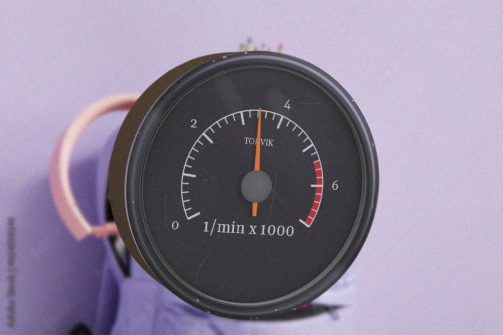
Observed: 3400 rpm
